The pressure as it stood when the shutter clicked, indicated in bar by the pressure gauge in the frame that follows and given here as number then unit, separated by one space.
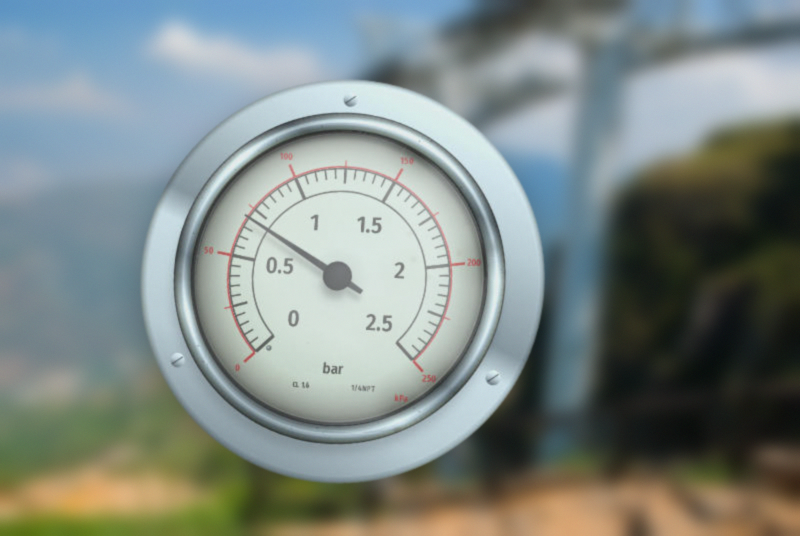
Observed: 0.7 bar
